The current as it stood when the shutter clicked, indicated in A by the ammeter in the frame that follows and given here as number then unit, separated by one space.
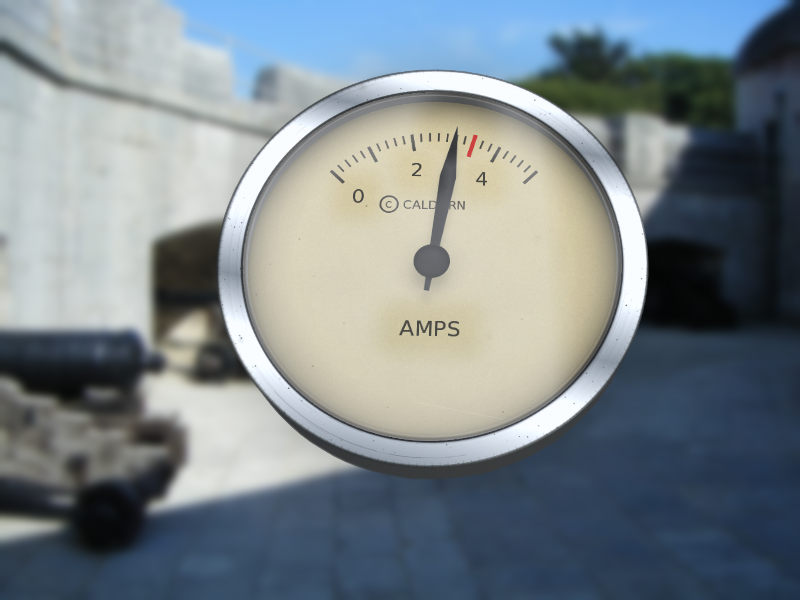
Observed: 3 A
